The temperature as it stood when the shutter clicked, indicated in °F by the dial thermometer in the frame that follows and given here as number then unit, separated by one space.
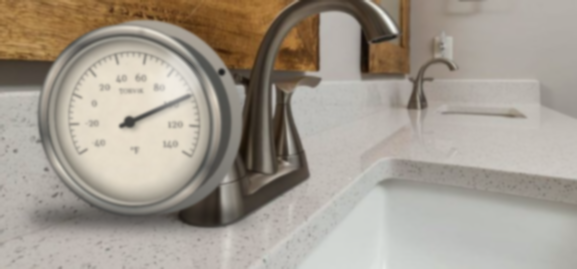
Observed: 100 °F
